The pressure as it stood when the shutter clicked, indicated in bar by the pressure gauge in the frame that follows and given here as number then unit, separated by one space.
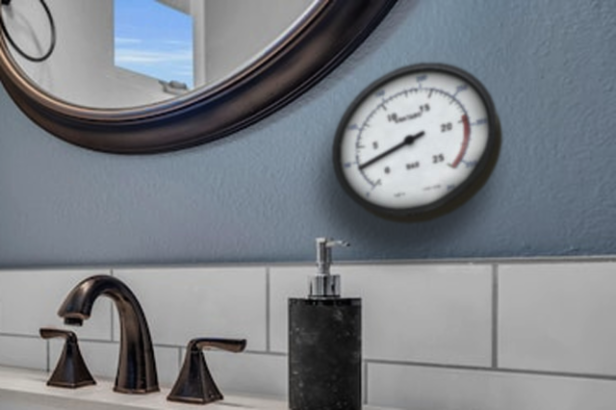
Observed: 2.5 bar
